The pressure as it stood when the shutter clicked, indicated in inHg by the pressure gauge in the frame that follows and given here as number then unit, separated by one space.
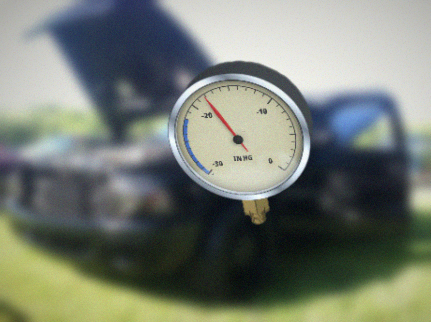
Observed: -18 inHg
